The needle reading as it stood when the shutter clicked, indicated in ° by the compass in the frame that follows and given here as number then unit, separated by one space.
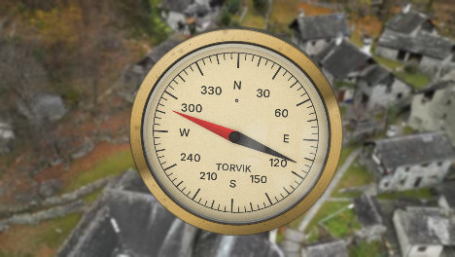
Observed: 290 °
